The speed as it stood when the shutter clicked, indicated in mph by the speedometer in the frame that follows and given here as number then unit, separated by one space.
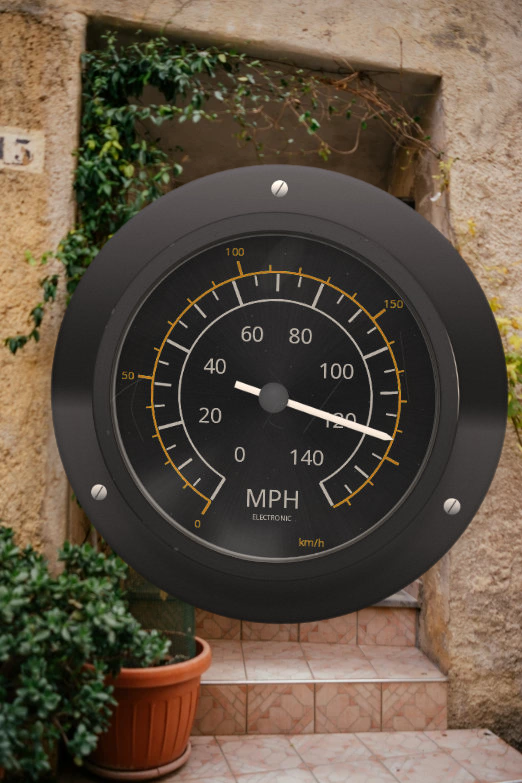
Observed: 120 mph
